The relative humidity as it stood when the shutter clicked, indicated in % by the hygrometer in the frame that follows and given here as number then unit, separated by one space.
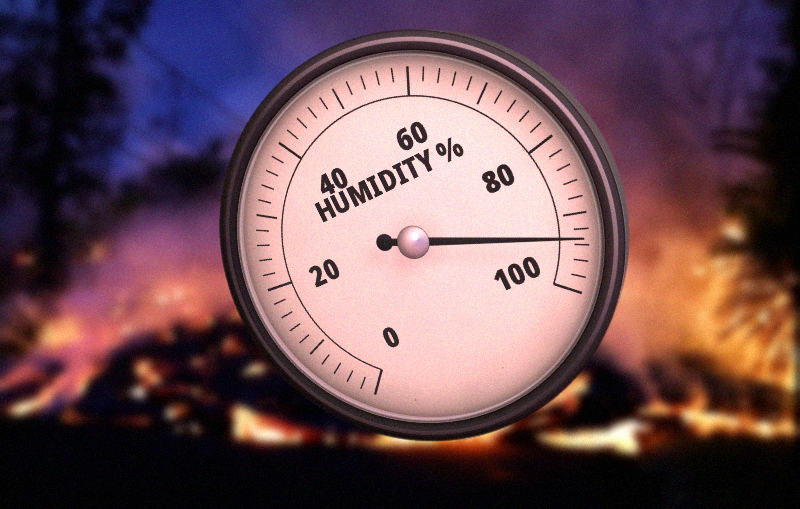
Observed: 93 %
